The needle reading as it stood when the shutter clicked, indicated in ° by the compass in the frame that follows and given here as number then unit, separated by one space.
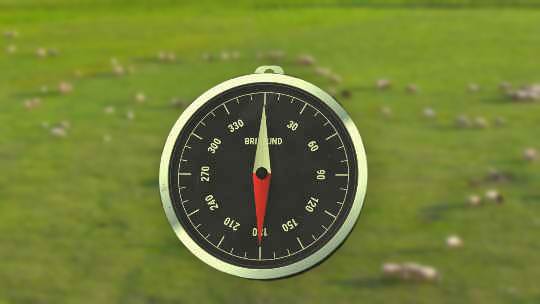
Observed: 180 °
